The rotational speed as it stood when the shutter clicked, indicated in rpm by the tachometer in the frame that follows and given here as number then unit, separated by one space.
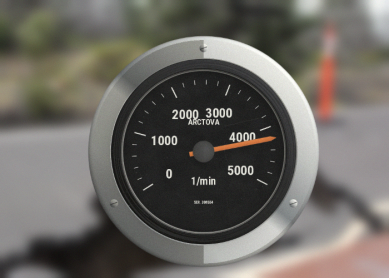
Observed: 4200 rpm
